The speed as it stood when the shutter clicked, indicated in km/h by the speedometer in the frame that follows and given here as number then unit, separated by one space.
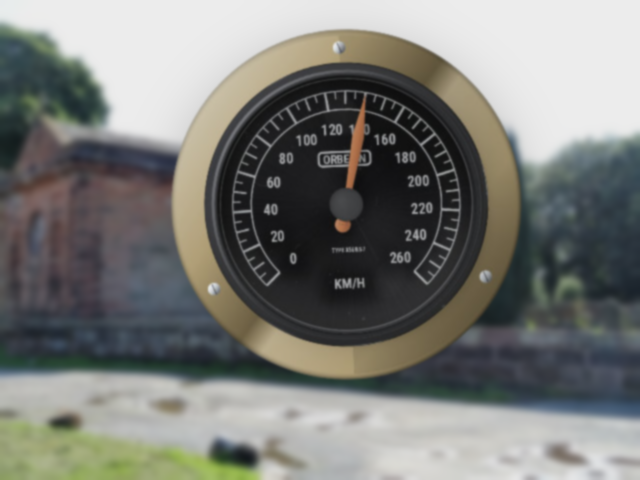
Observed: 140 km/h
